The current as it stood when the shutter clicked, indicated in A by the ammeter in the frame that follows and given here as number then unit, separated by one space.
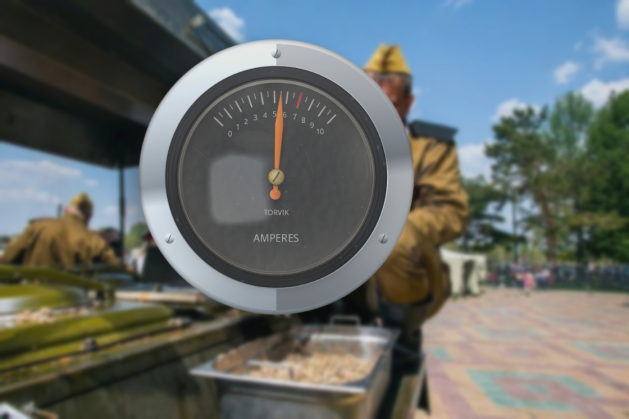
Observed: 5.5 A
